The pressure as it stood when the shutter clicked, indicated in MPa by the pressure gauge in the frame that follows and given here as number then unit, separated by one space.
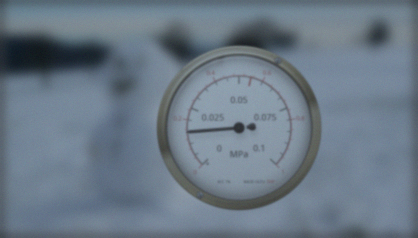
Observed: 0.015 MPa
